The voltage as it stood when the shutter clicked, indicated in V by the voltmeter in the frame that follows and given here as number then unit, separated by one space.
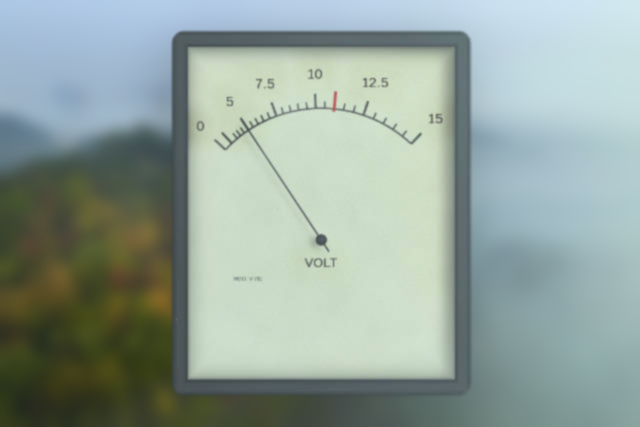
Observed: 5 V
